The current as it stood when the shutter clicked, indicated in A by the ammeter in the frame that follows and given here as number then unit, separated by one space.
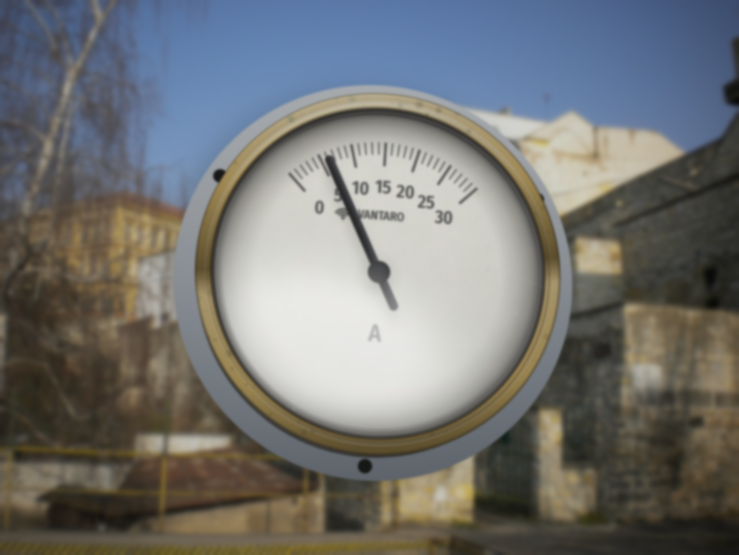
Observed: 6 A
